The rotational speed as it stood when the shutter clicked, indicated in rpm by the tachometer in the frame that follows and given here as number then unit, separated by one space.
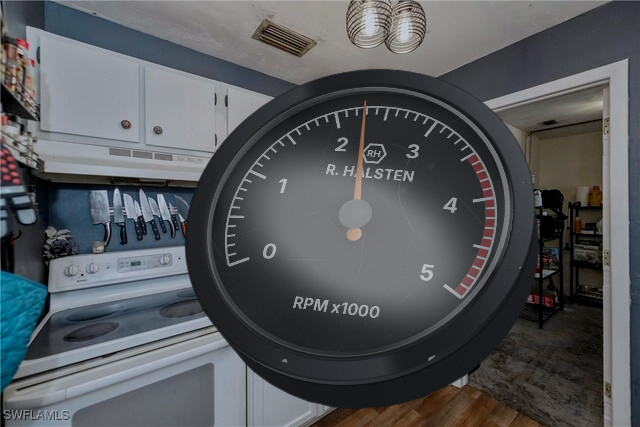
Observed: 2300 rpm
